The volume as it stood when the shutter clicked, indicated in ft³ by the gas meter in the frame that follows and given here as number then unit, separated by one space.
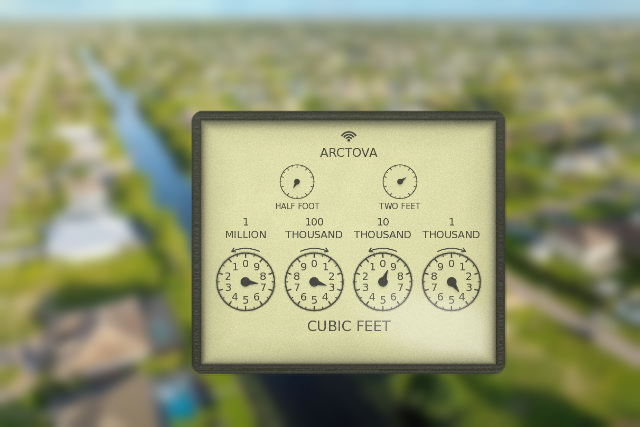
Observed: 729400 ft³
